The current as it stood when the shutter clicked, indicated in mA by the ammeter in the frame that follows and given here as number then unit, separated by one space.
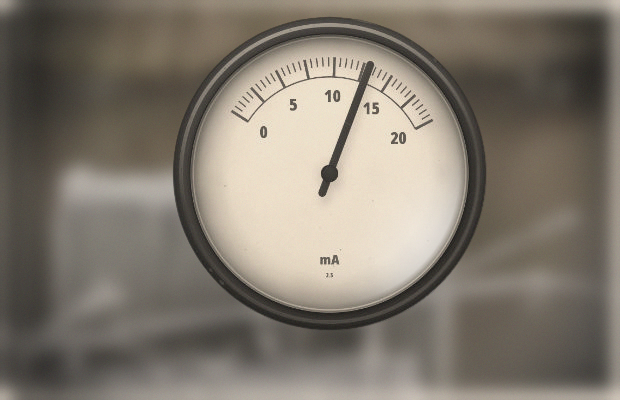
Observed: 13 mA
